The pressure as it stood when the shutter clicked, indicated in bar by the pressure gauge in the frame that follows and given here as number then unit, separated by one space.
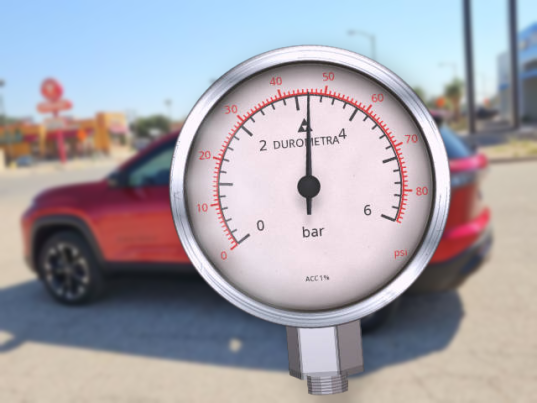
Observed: 3.2 bar
